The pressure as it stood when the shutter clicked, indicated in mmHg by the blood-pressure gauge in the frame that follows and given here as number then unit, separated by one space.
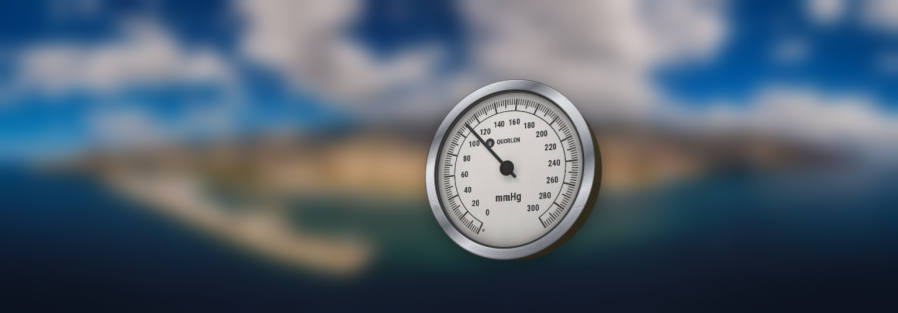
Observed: 110 mmHg
